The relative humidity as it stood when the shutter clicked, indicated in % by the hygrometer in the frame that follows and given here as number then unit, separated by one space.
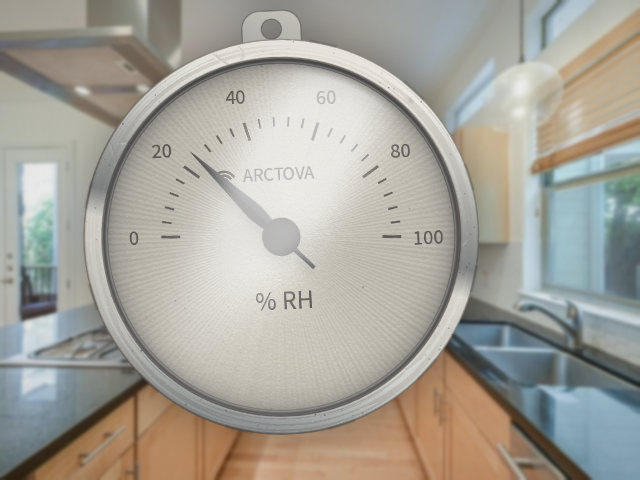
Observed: 24 %
